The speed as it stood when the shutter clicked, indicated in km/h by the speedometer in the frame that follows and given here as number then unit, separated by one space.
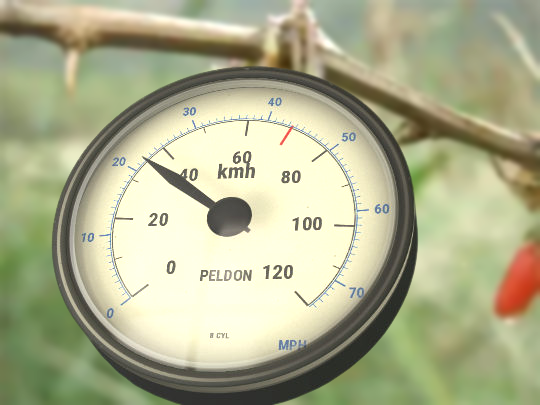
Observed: 35 km/h
